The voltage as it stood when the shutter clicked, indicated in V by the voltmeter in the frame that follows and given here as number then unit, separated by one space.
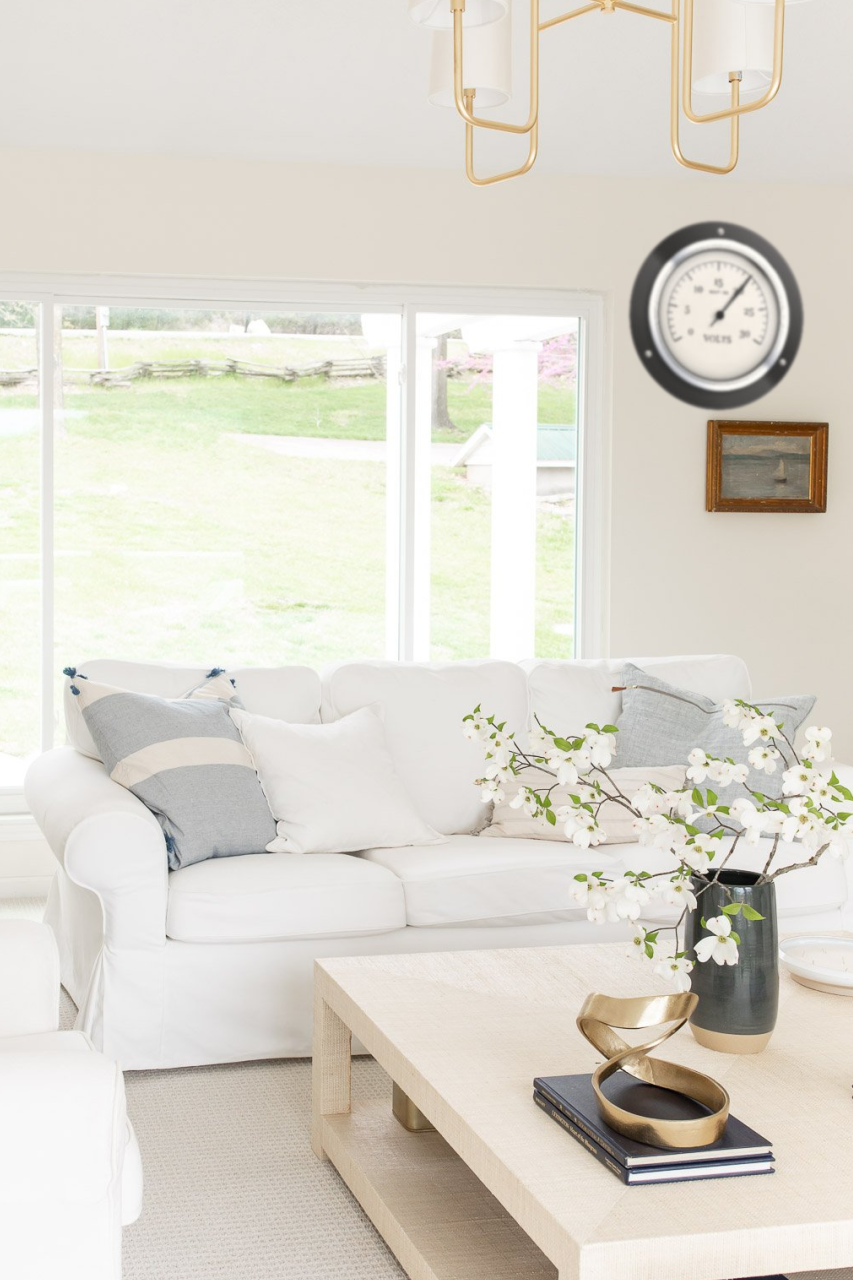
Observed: 20 V
